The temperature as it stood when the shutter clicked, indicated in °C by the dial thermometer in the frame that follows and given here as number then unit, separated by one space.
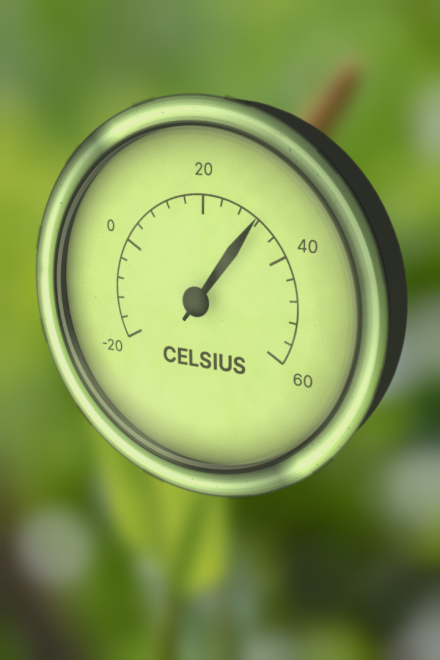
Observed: 32 °C
